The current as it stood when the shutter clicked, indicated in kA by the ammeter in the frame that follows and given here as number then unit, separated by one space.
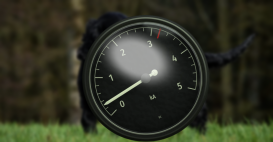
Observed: 0.3 kA
